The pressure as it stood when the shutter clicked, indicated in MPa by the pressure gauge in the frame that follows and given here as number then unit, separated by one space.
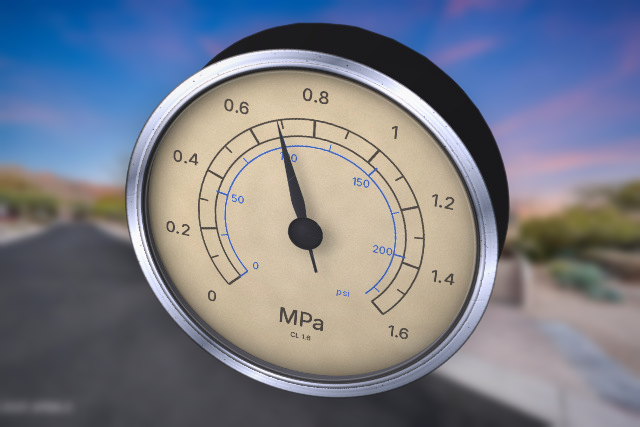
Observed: 0.7 MPa
